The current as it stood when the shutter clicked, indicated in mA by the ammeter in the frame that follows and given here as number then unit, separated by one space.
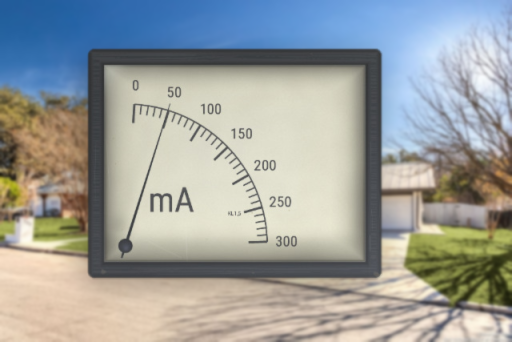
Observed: 50 mA
